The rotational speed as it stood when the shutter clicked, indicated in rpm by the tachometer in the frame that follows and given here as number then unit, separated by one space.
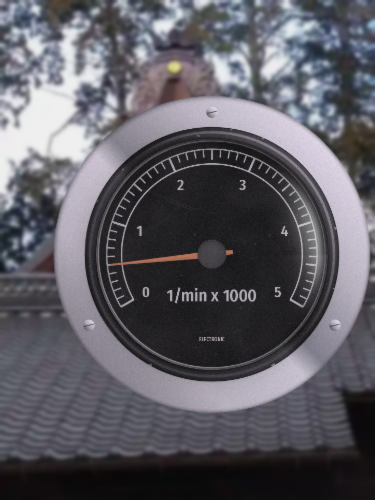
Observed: 500 rpm
